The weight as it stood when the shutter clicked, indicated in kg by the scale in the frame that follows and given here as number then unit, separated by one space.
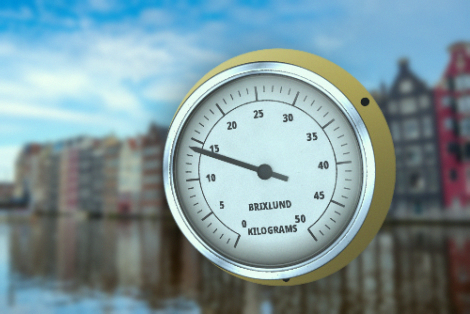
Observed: 14 kg
